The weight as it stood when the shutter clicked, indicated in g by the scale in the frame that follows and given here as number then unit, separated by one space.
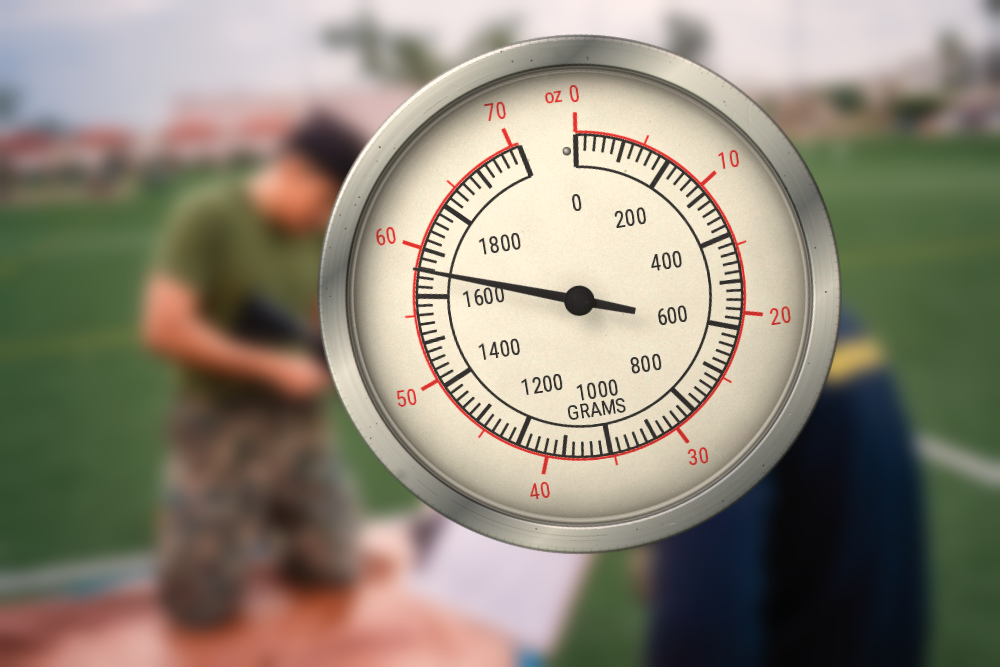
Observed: 1660 g
